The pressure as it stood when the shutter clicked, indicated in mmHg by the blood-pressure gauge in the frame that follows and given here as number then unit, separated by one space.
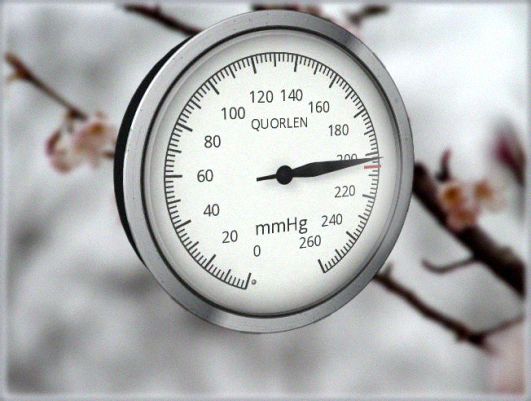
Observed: 202 mmHg
